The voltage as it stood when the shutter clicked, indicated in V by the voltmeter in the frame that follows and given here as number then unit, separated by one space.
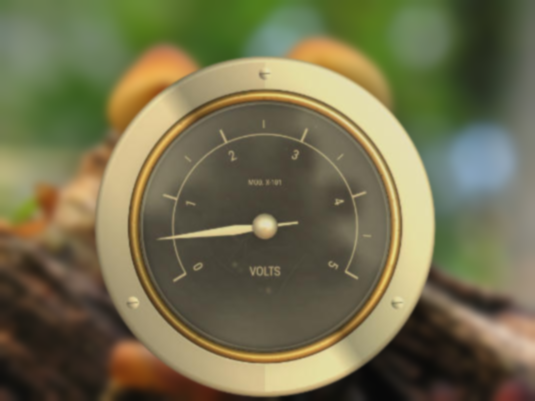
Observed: 0.5 V
